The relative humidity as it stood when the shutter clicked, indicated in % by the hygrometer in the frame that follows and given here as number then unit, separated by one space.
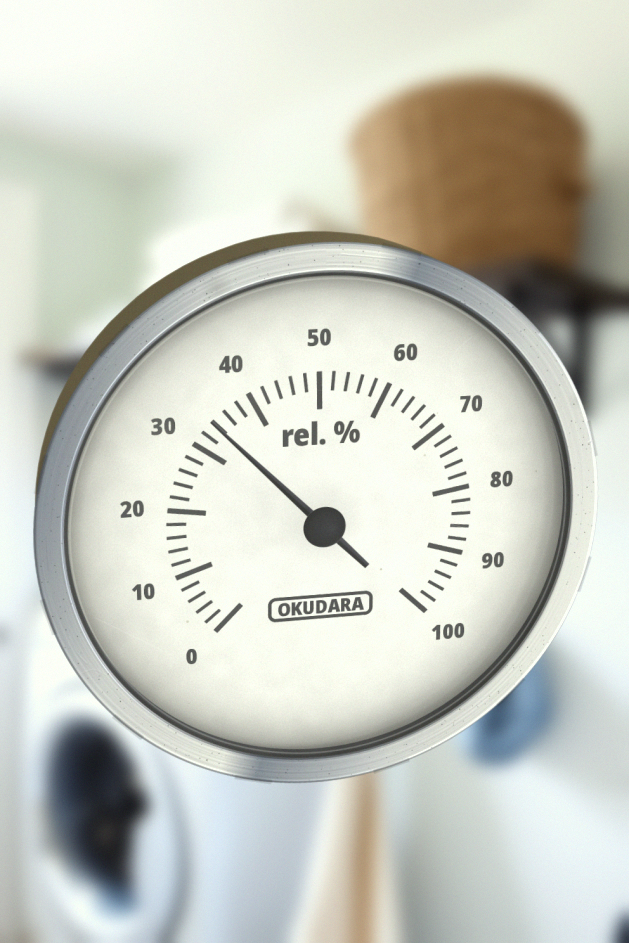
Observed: 34 %
